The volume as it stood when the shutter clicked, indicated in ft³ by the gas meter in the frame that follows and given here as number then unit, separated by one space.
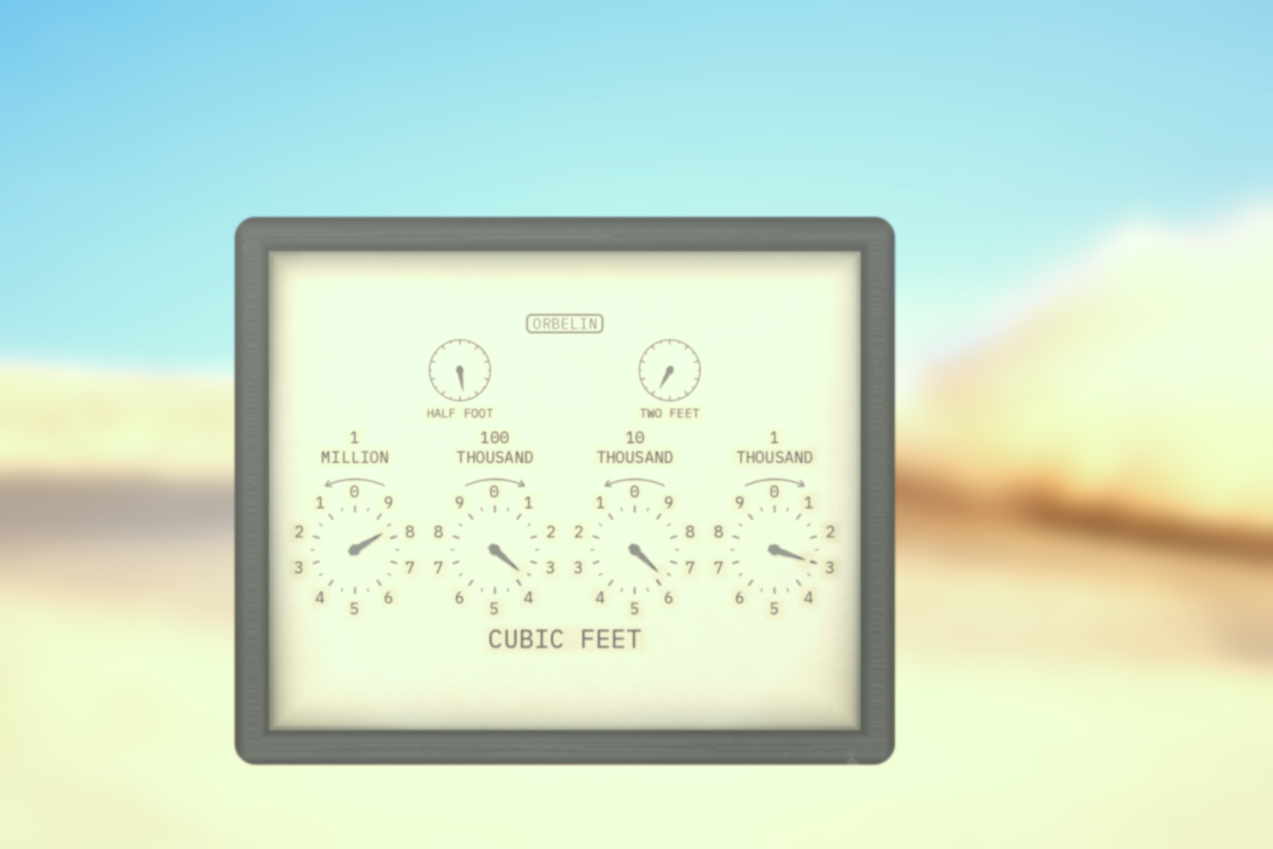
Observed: 836300 ft³
